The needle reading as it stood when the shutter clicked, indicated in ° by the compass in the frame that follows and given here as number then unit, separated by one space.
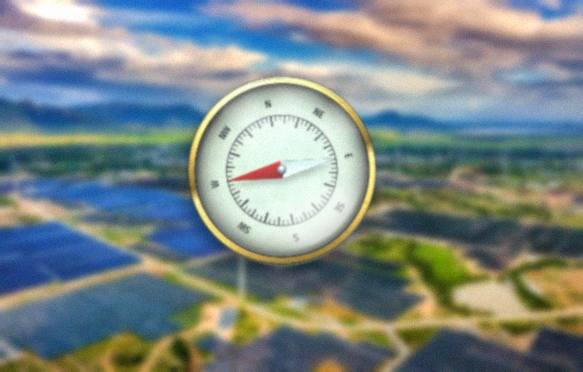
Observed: 270 °
